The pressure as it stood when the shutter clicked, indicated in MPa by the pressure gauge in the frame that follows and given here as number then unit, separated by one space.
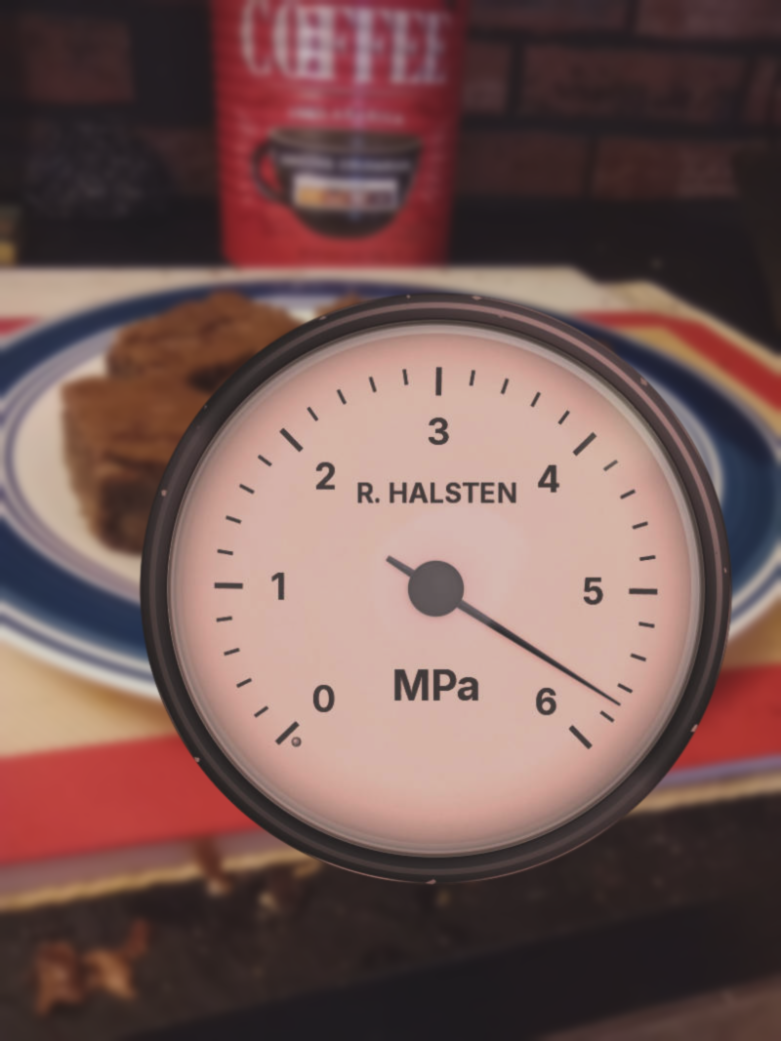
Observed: 5.7 MPa
